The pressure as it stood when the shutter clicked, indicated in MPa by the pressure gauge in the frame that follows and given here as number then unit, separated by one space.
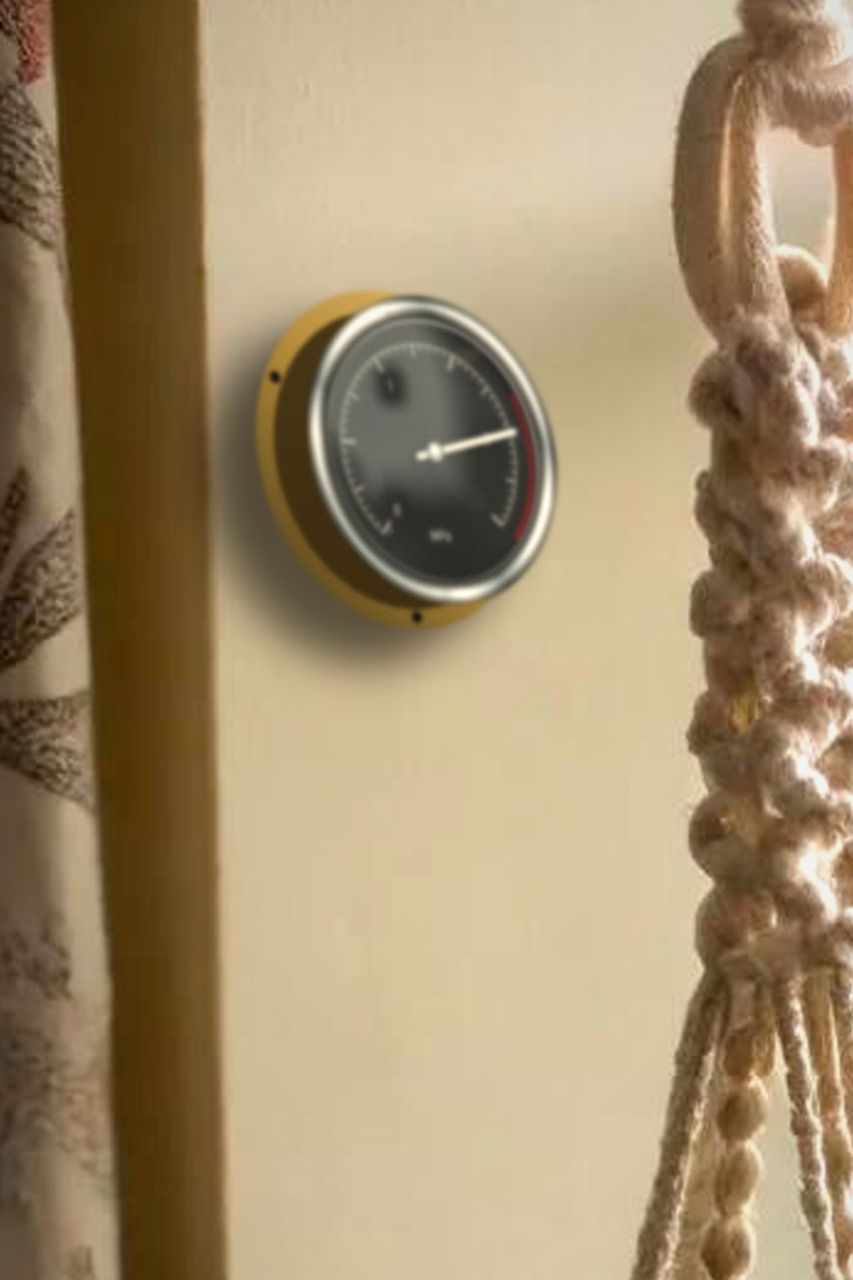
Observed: 2 MPa
